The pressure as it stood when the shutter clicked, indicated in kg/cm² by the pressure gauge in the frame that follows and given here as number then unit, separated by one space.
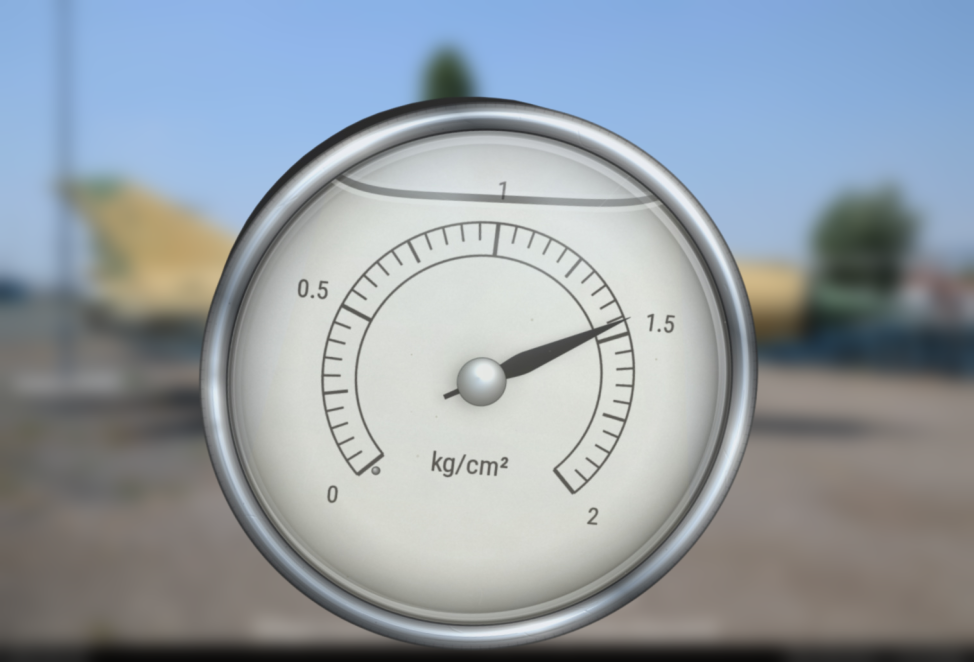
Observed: 1.45 kg/cm²
